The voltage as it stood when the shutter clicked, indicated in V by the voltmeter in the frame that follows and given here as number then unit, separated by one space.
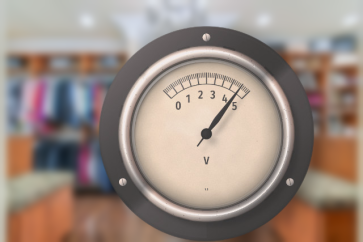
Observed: 4.5 V
